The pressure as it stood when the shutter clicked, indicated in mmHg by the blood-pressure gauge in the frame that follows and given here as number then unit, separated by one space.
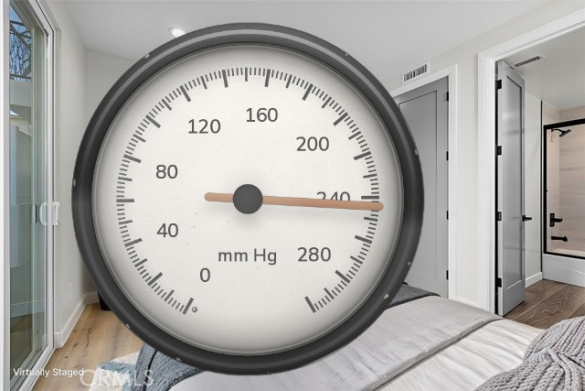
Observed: 244 mmHg
